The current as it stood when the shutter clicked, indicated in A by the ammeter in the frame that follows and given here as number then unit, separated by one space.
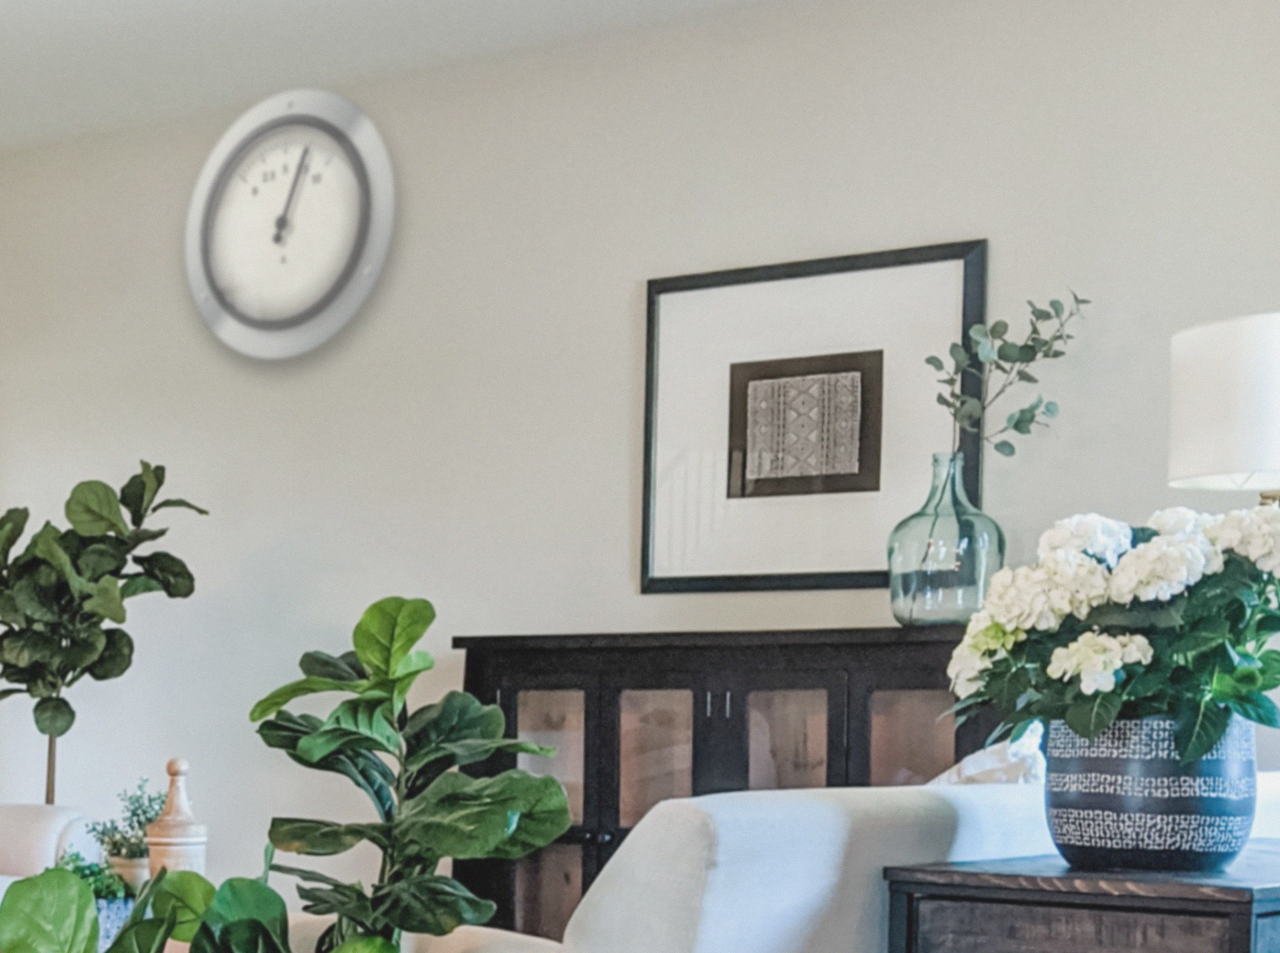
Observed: 7.5 A
